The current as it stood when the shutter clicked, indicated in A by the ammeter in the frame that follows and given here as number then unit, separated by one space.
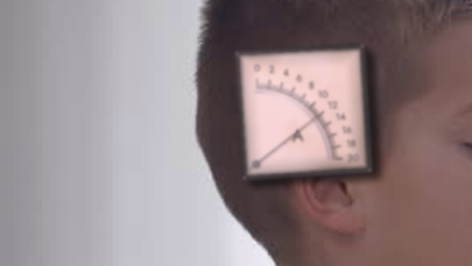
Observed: 12 A
